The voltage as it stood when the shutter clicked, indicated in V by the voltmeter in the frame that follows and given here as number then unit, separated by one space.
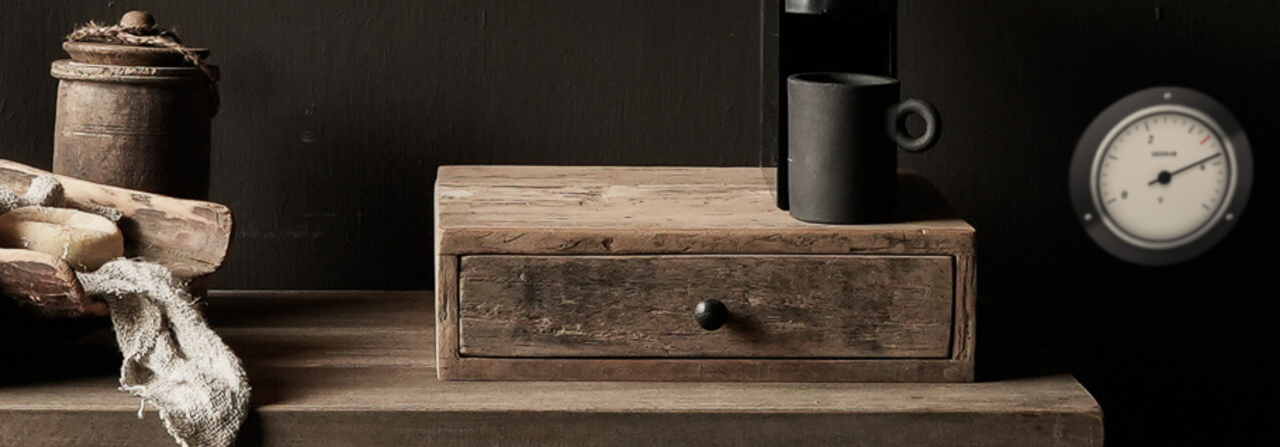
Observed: 3.8 V
